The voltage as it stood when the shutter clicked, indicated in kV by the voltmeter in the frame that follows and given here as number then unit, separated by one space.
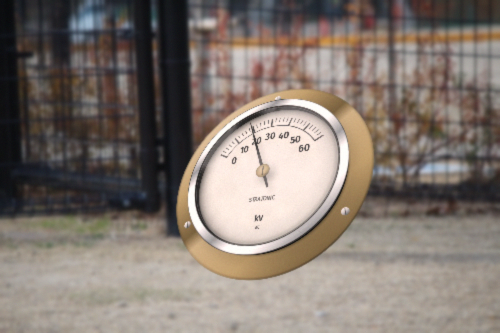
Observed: 20 kV
